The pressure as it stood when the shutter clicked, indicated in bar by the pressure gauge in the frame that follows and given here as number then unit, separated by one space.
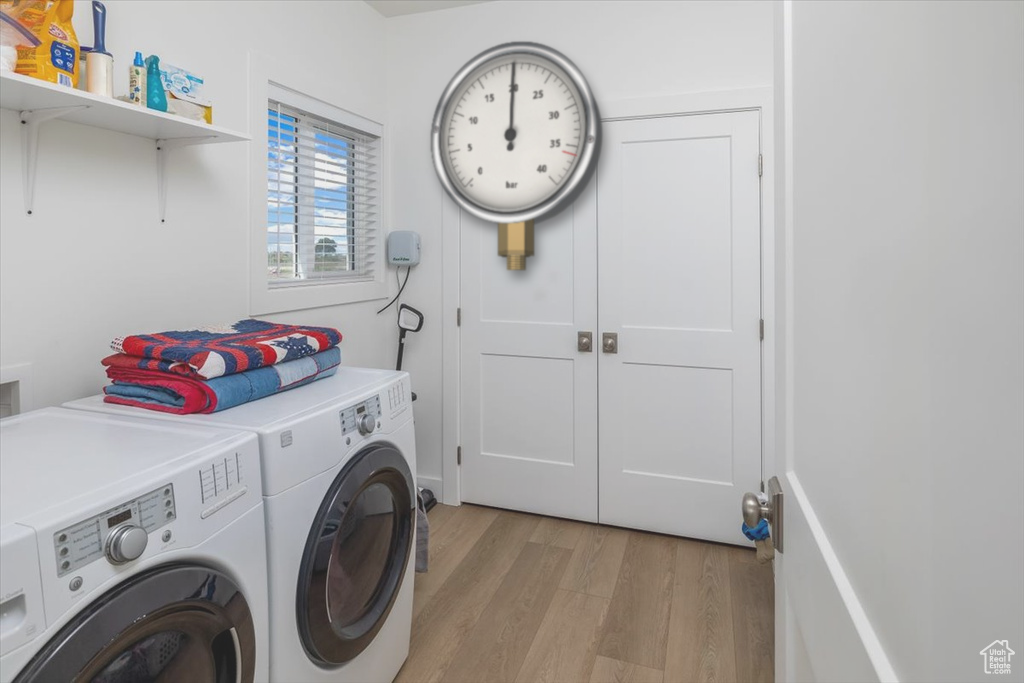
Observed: 20 bar
